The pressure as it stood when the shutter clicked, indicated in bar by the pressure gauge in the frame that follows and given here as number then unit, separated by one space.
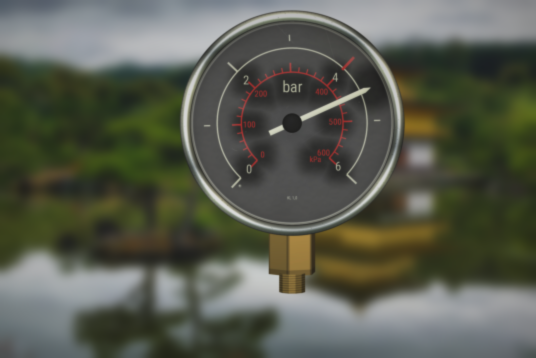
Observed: 4.5 bar
